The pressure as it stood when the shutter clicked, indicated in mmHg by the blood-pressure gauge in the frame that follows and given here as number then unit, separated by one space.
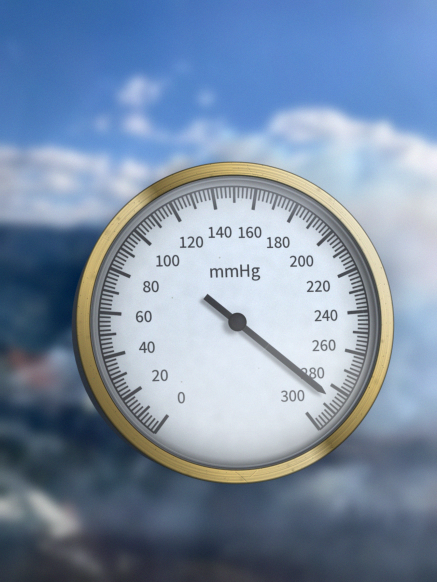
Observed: 286 mmHg
